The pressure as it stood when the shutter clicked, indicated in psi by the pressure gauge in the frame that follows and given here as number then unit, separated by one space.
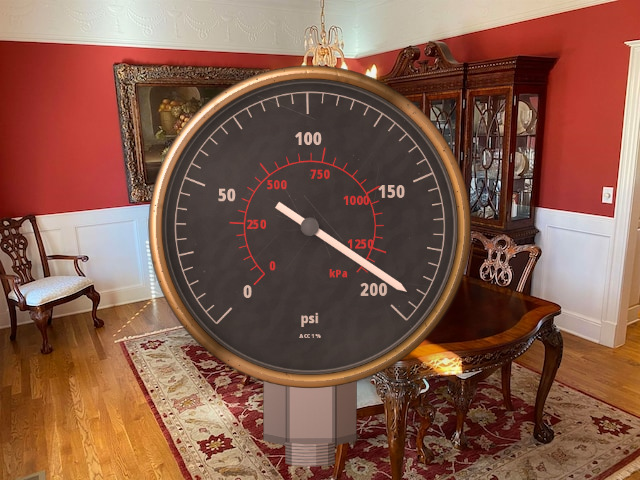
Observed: 192.5 psi
